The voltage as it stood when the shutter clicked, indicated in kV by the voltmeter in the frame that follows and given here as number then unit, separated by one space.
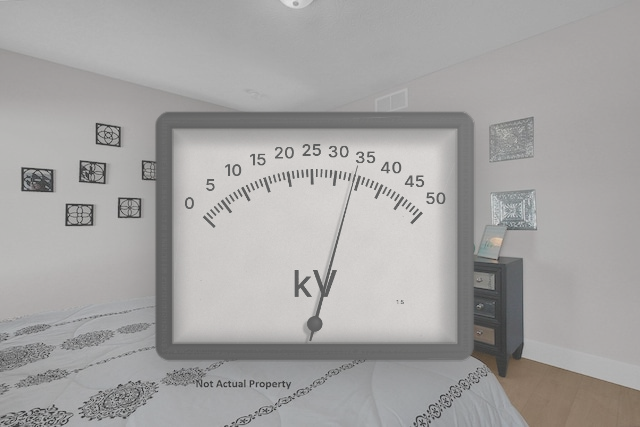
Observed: 34 kV
